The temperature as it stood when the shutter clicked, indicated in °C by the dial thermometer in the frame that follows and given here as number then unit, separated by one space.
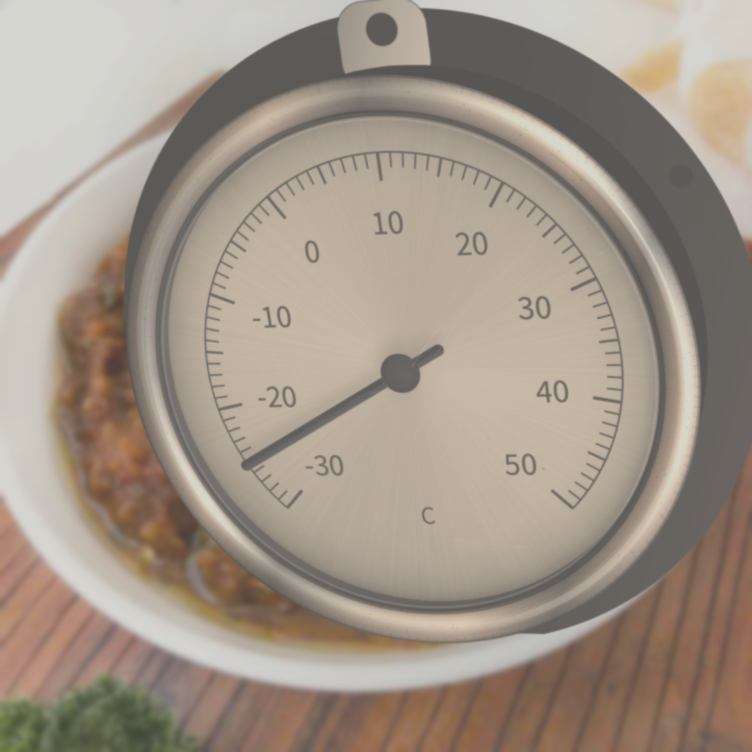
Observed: -25 °C
